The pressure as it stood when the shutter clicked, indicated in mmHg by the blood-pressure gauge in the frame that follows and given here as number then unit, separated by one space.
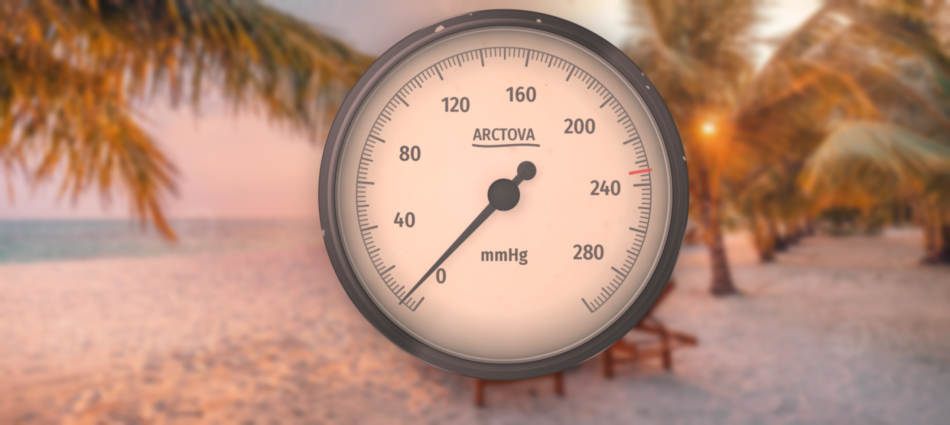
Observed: 6 mmHg
